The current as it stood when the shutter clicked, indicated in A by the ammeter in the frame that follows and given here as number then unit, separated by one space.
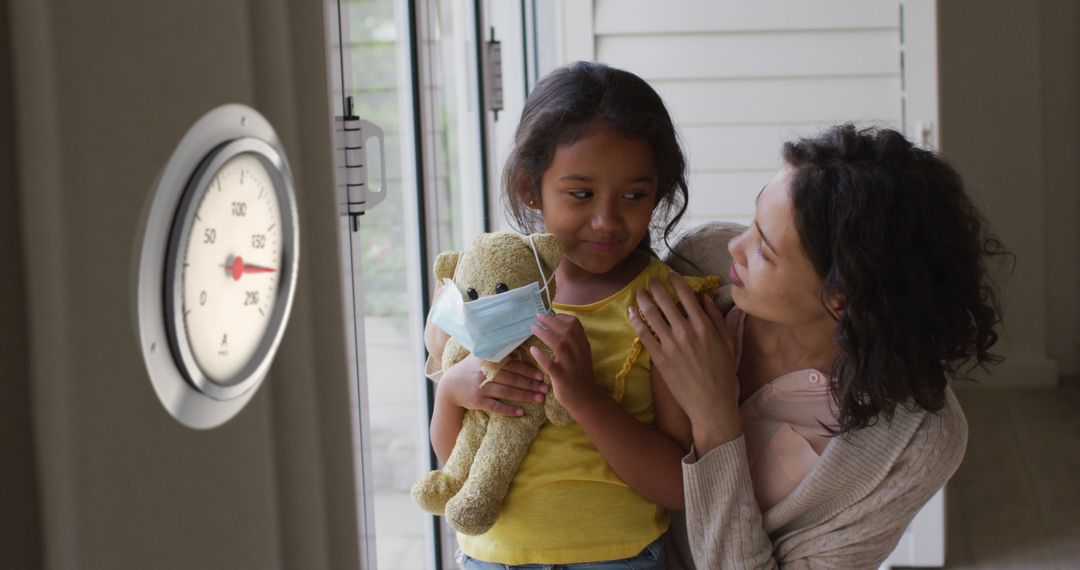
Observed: 175 A
